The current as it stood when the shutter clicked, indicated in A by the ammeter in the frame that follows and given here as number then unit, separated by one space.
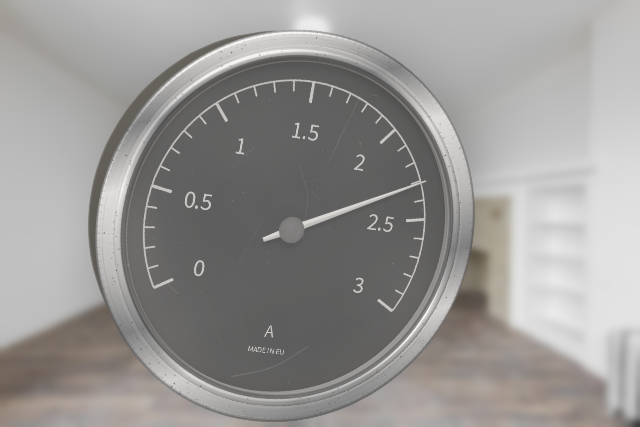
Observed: 2.3 A
